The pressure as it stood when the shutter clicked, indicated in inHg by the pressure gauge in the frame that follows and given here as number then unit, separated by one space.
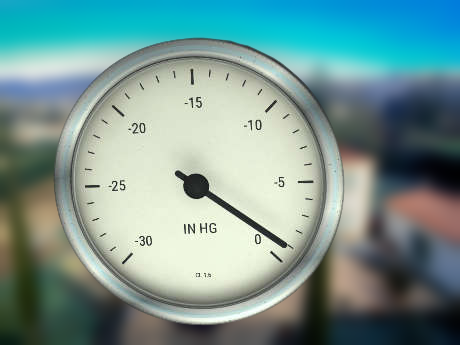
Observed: -1 inHg
